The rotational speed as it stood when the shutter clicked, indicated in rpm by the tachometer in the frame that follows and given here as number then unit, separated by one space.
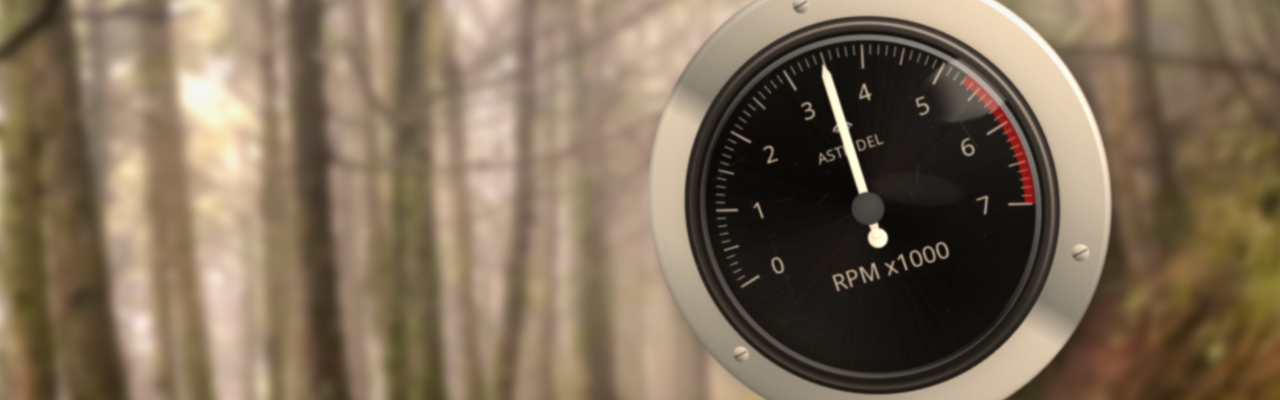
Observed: 3500 rpm
